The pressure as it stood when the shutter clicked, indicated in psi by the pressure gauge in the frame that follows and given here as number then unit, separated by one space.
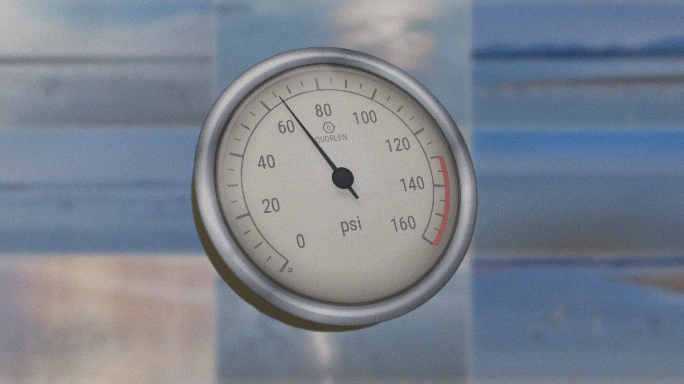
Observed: 65 psi
